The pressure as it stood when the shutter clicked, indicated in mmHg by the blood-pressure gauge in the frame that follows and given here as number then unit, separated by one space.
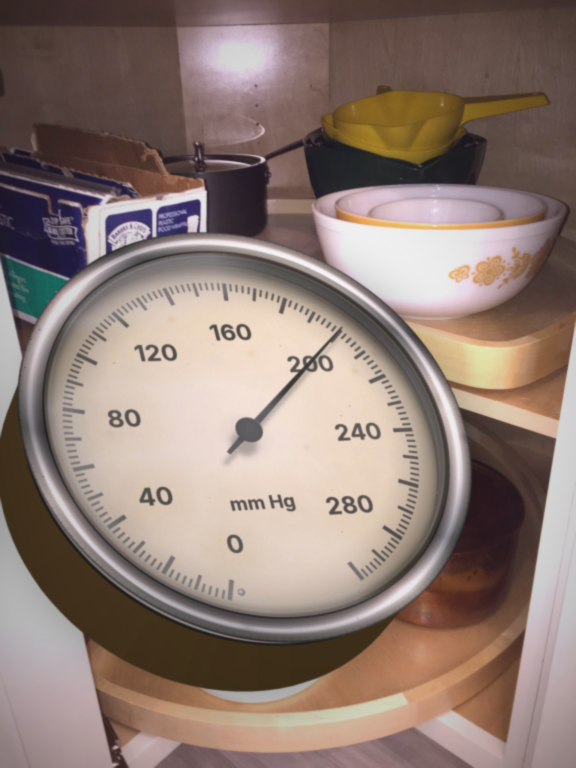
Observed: 200 mmHg
